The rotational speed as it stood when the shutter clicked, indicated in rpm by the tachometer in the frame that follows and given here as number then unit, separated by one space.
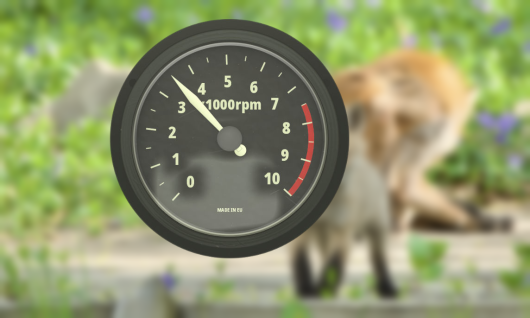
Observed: 3500 rpm
